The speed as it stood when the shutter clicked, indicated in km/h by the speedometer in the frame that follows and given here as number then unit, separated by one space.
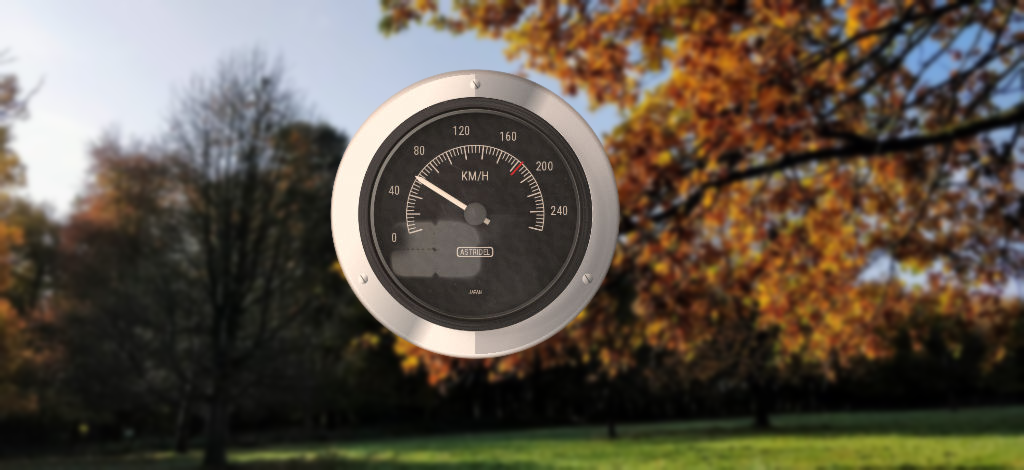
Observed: 60 km/h
